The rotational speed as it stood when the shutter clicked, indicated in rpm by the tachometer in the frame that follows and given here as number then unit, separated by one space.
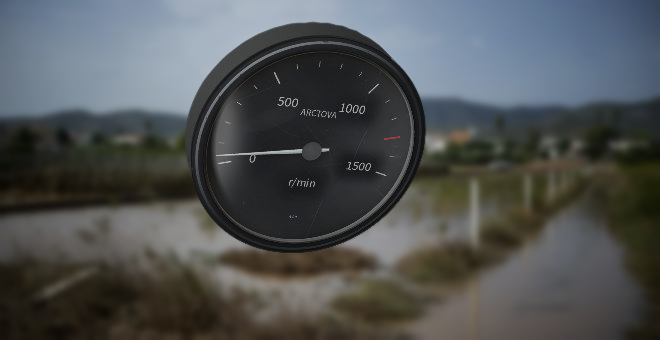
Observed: 50 rpm
